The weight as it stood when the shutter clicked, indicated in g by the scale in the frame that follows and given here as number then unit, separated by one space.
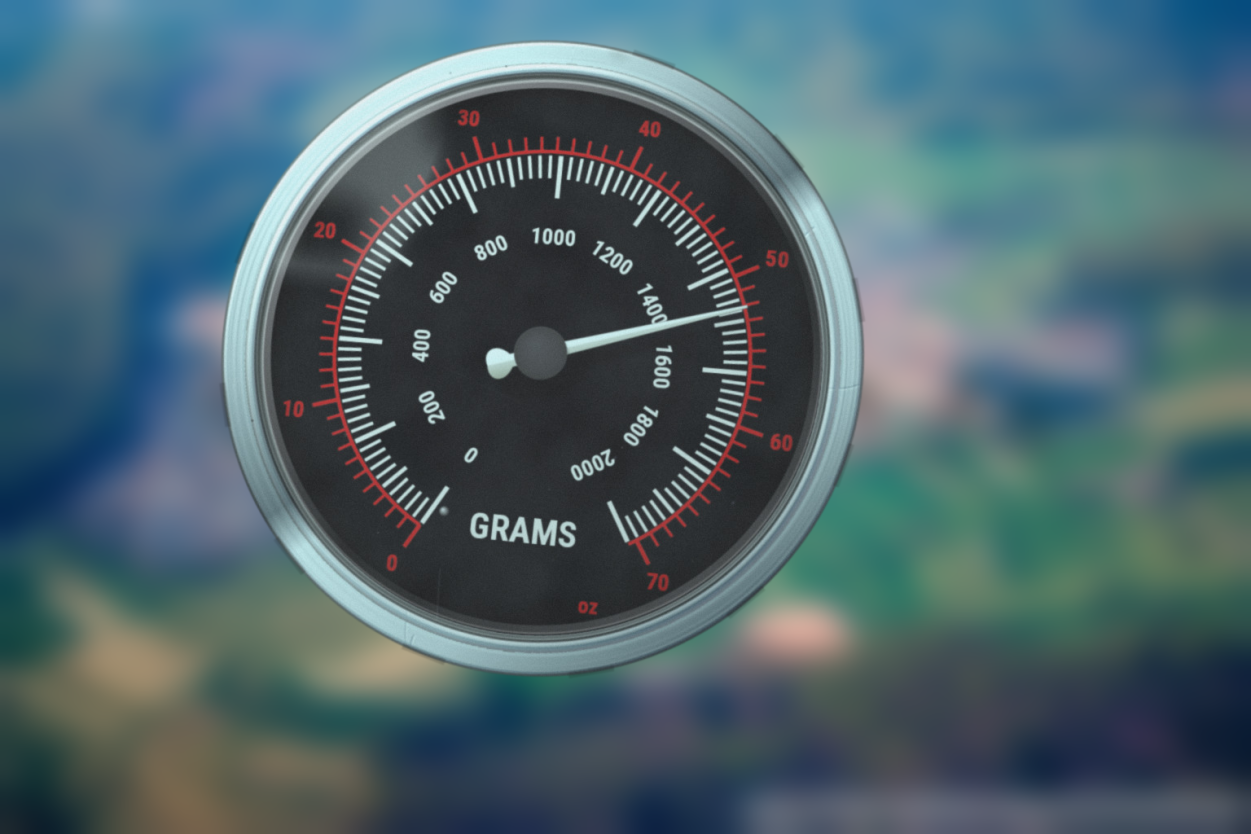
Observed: 1480 g
